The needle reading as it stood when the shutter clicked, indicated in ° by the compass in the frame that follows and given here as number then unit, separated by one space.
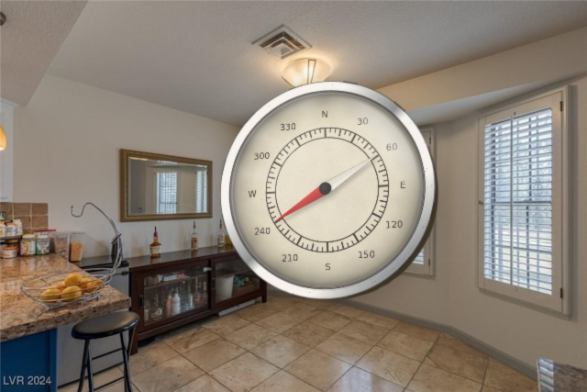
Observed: 240 °
